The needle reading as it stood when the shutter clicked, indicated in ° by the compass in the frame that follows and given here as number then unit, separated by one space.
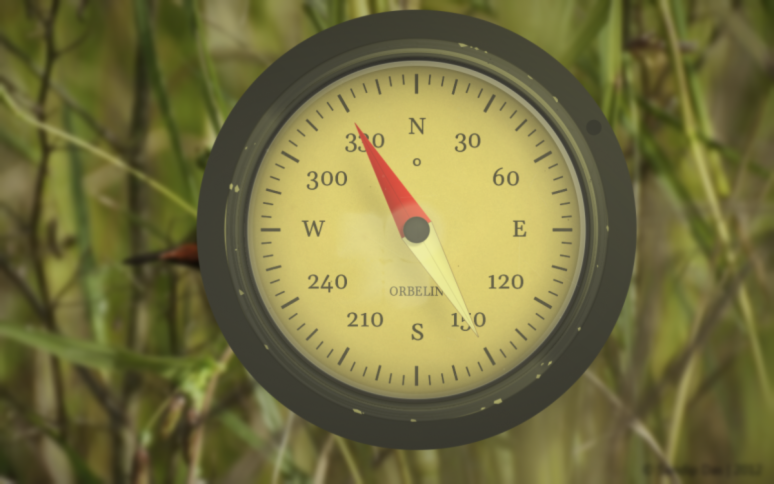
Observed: 330 °
